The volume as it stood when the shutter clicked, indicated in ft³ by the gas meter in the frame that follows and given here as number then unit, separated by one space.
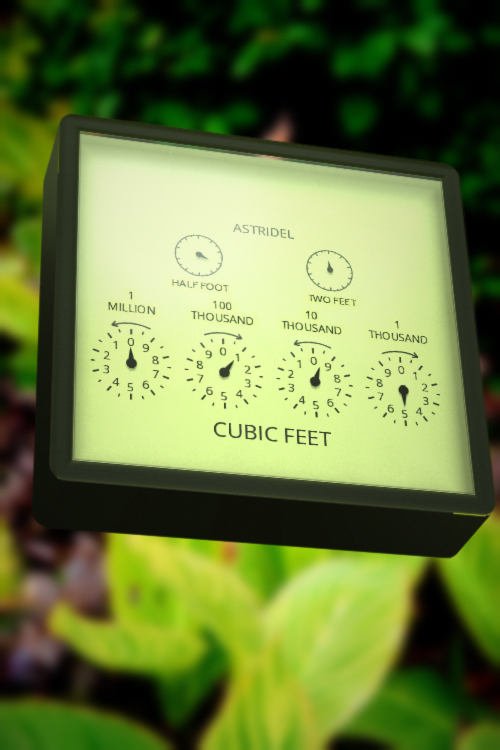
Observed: 9500 ft³
